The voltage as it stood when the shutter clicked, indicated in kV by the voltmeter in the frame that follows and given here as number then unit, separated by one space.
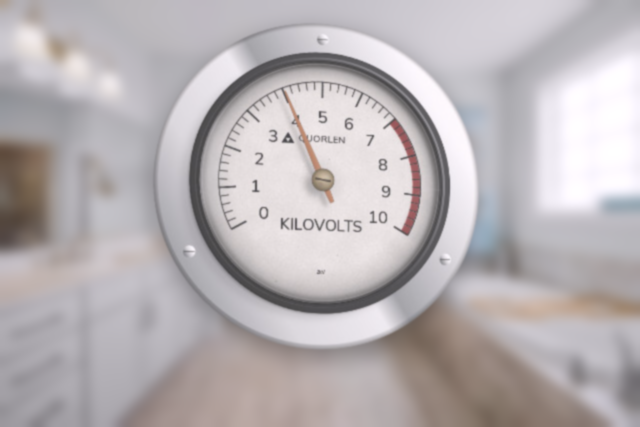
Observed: 4 kV
